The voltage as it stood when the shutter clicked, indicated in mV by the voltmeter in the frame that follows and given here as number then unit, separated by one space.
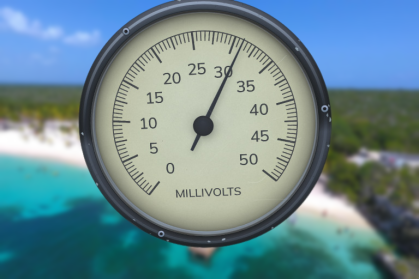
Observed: 31 mV
